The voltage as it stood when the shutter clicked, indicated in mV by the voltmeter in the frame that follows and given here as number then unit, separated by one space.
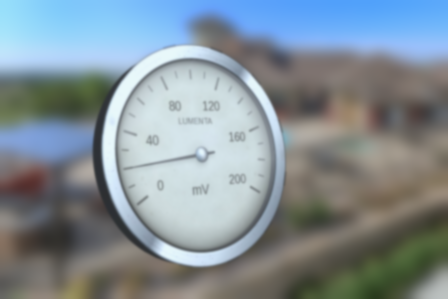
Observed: 20 mV
